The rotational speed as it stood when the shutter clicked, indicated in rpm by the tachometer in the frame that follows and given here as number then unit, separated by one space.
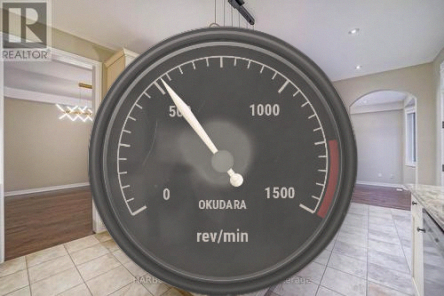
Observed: 525 rpm
